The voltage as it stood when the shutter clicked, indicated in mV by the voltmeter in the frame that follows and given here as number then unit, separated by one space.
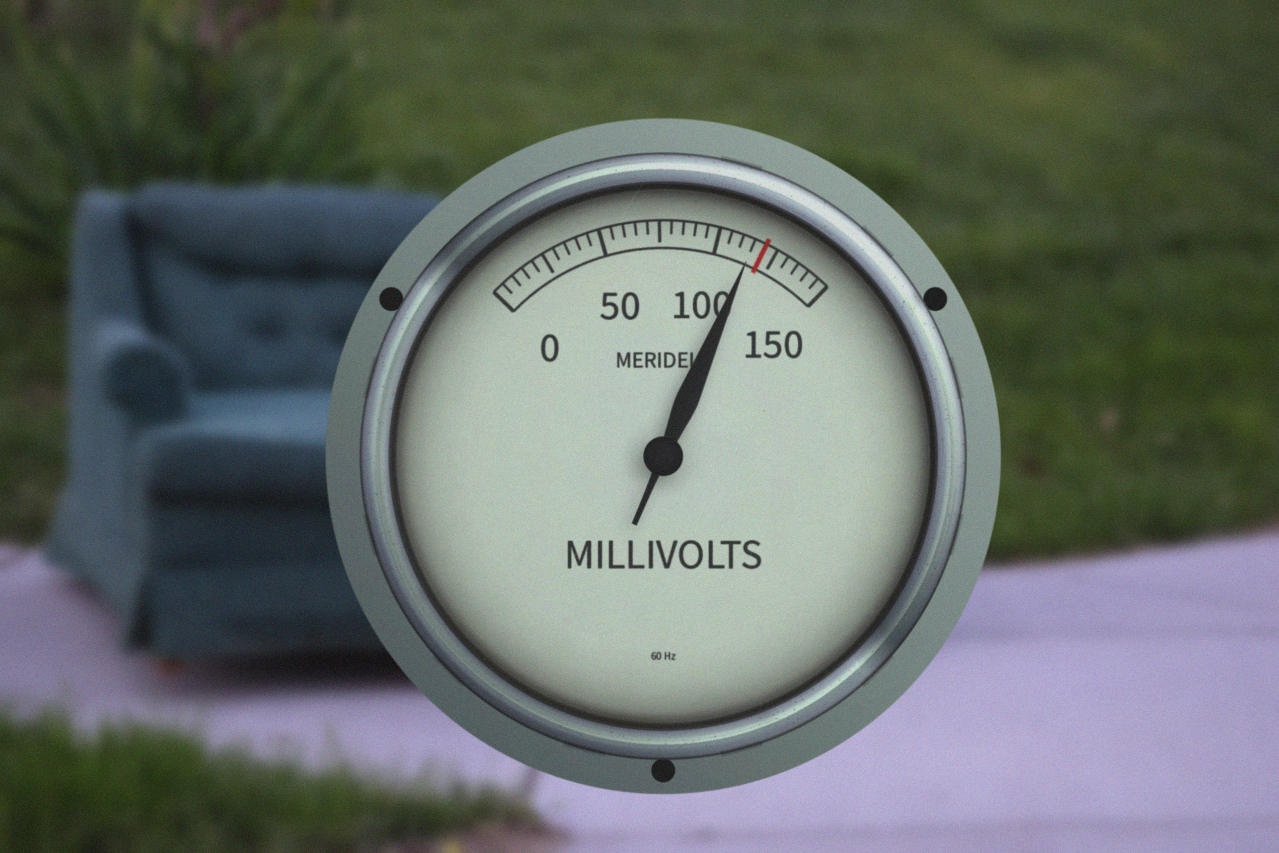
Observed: 115 mV
